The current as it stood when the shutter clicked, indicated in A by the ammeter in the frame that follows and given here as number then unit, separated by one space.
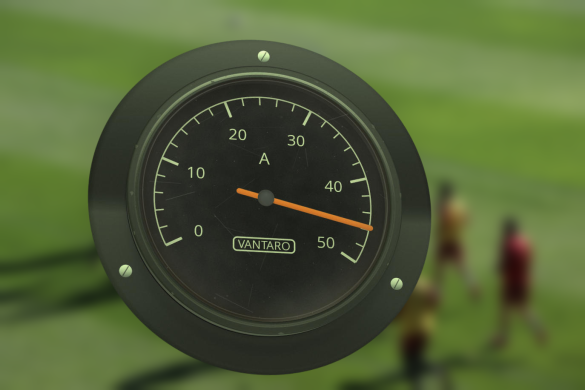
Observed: 46 A
